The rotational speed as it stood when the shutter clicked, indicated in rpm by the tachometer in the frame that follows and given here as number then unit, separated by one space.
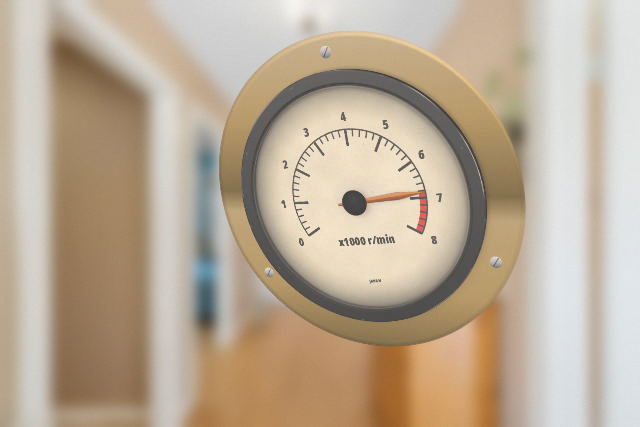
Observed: 6800 rpm
